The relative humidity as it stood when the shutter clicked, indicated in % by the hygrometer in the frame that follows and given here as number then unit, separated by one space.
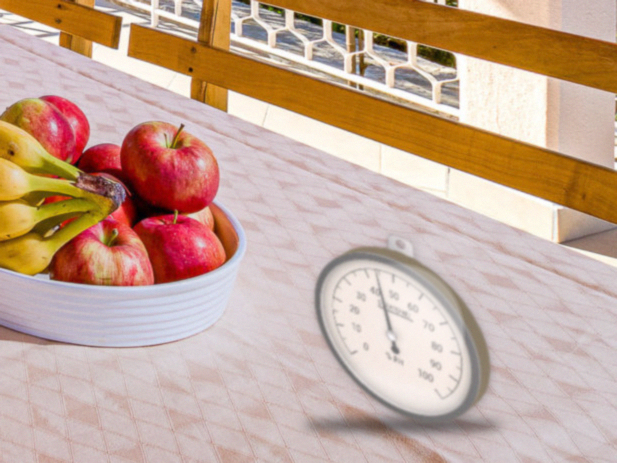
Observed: 45 %
